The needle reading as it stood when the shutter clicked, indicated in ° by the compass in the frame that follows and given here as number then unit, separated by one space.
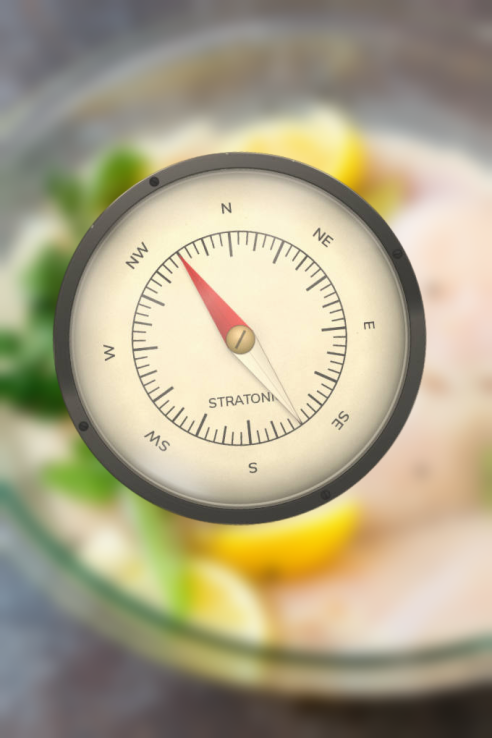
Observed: 330 °
